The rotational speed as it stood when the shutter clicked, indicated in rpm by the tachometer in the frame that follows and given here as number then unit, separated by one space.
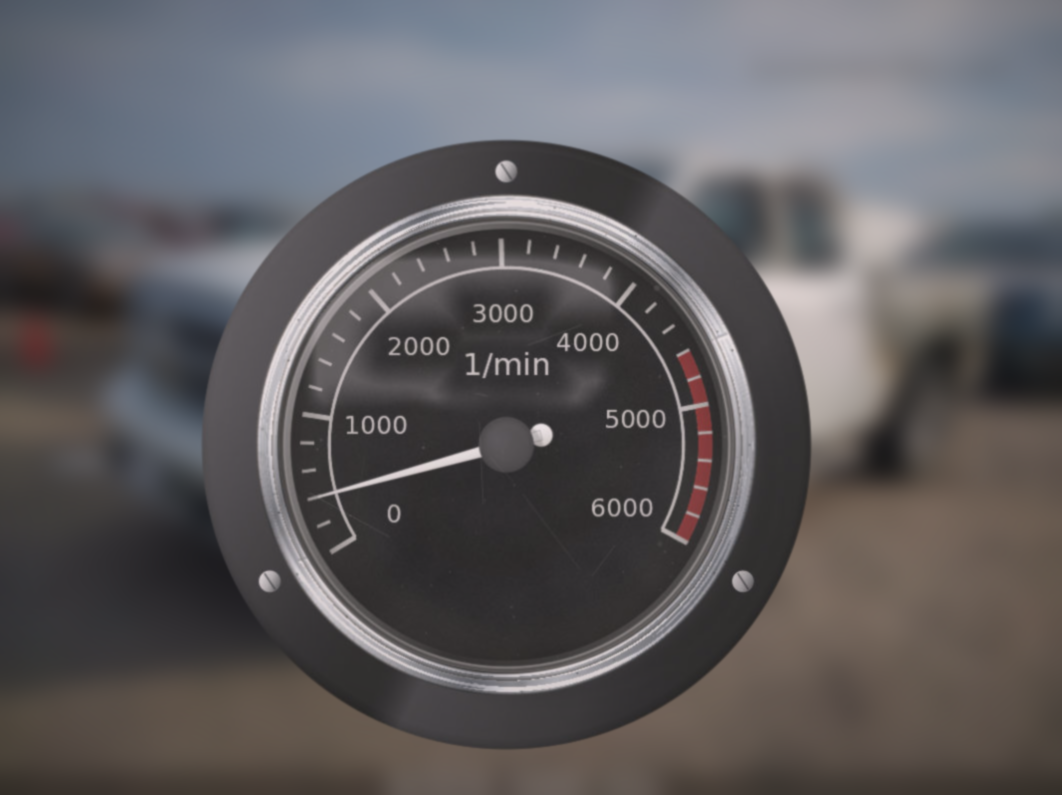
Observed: 400 rpm
